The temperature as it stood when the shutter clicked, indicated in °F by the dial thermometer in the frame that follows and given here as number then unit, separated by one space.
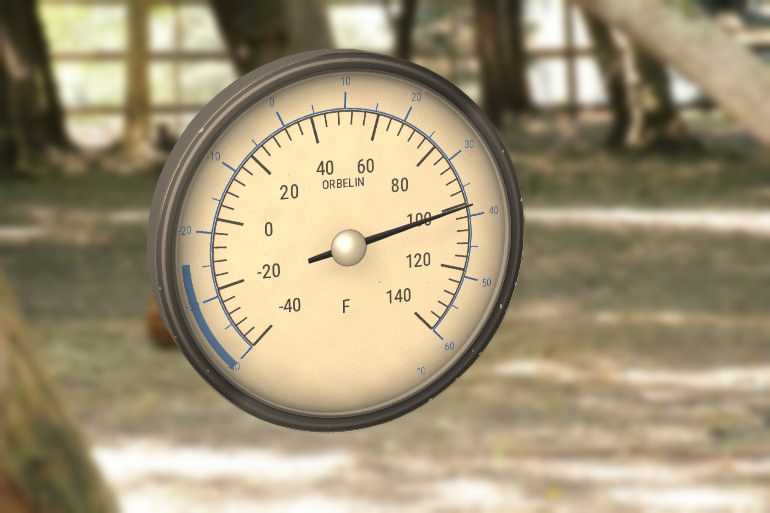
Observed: 100 °F
